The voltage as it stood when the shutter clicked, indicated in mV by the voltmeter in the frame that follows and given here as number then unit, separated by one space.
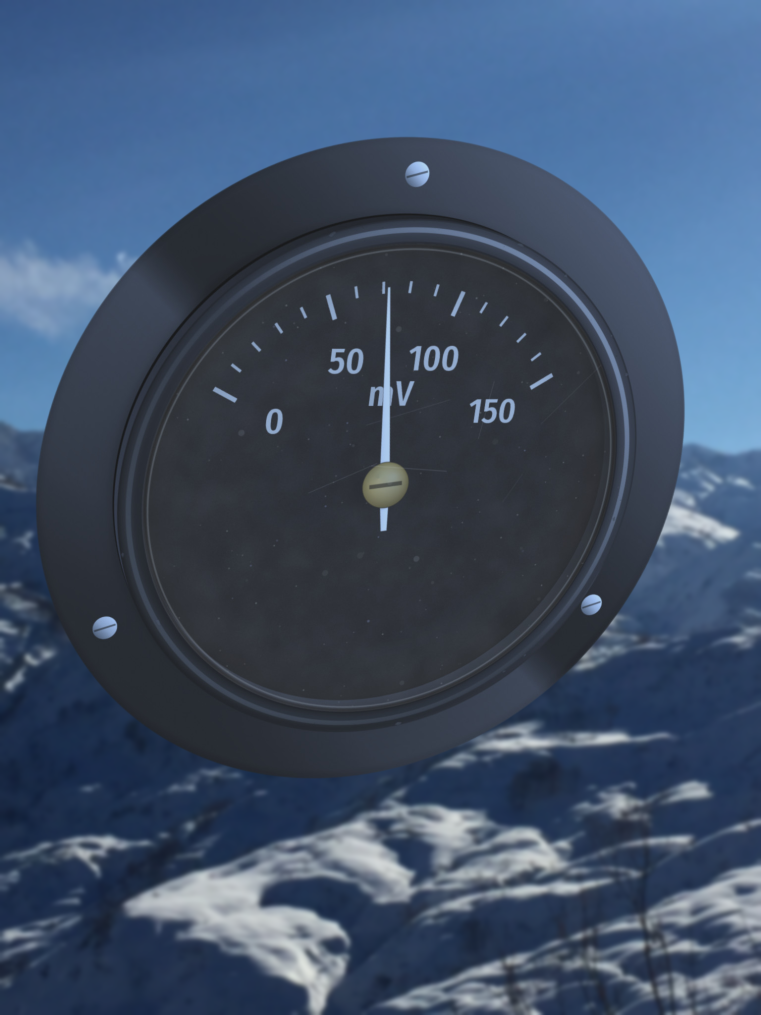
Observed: 70 mV
